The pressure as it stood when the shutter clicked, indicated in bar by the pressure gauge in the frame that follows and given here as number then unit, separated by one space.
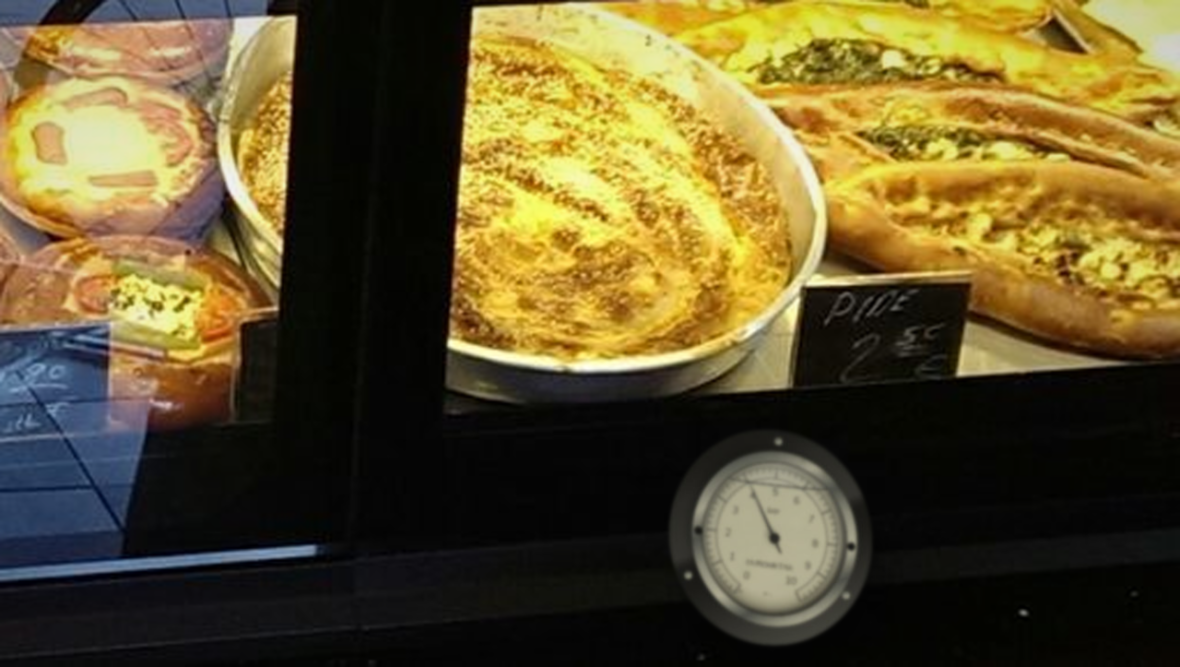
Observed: 4 bar
